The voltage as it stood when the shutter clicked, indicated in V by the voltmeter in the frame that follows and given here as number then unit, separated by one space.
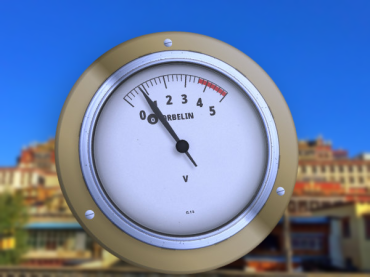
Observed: 0.8 V
